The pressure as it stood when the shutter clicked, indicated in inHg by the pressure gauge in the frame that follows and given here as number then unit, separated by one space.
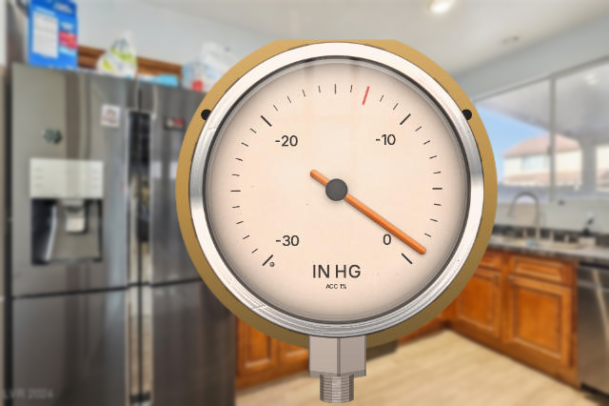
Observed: -1 inHg
